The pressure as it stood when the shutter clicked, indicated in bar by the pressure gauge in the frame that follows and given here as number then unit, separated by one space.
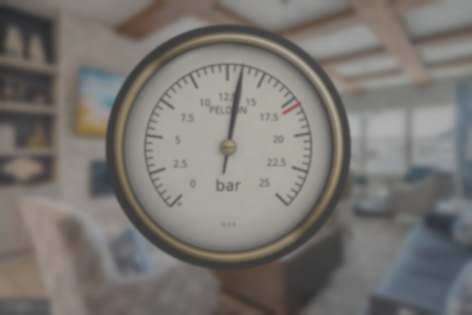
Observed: 13.5 bar
